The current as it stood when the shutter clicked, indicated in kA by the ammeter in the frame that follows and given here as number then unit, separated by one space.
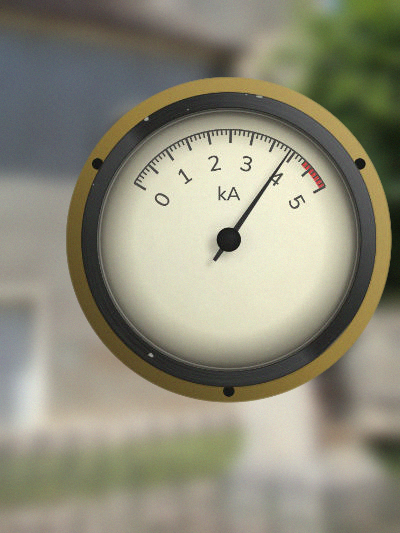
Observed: 3.9 kA
